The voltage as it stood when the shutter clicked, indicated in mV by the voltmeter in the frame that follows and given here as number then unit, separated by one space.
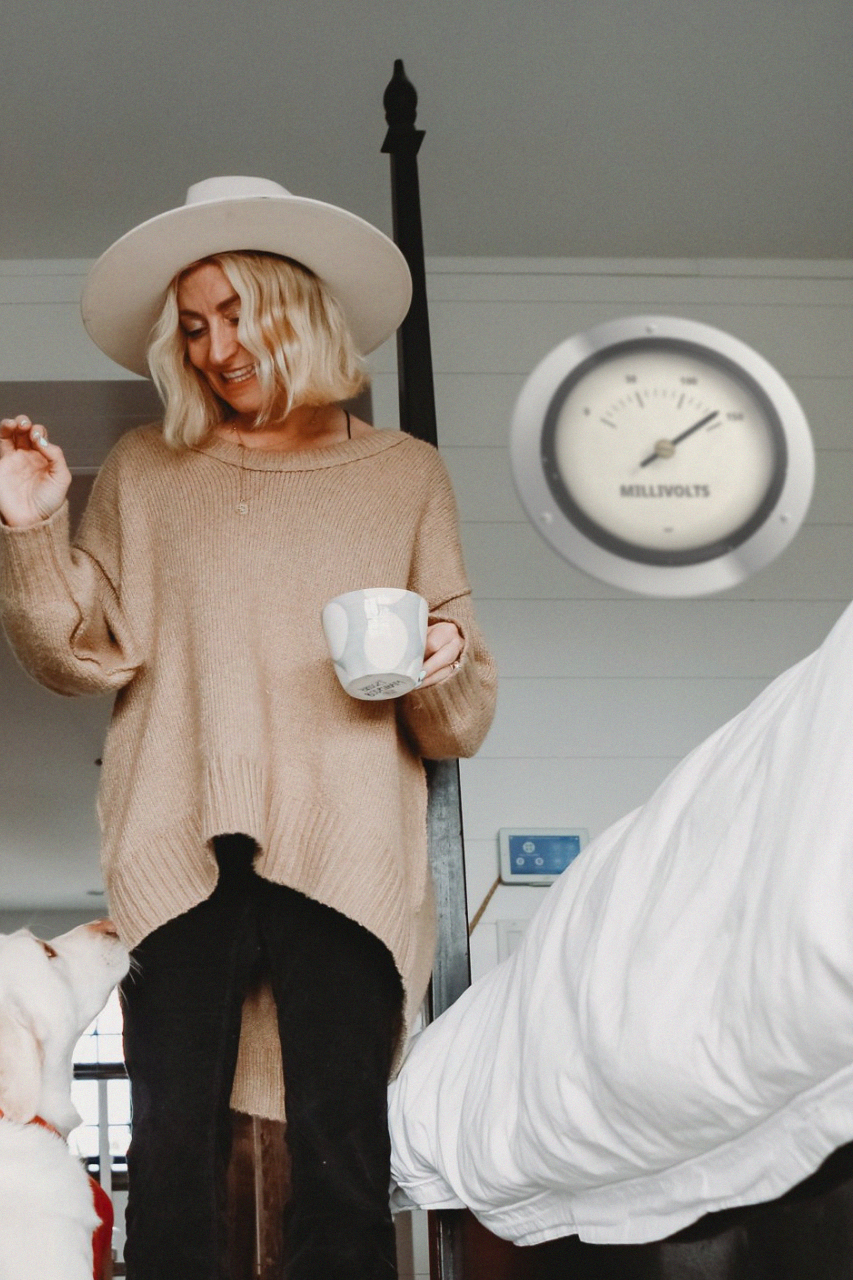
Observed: 140 mV
